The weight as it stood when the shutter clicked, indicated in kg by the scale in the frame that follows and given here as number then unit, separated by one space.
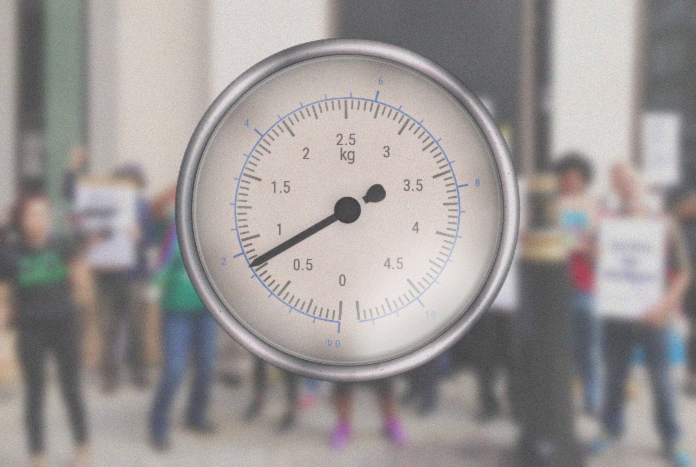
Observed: 0.8 kg
